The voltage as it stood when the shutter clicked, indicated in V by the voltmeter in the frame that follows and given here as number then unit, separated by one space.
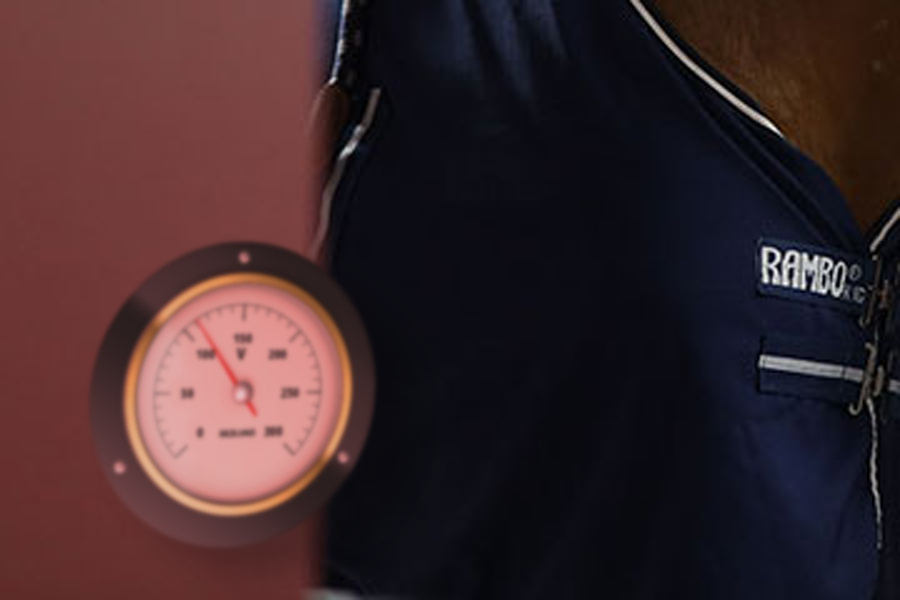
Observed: 110 V
